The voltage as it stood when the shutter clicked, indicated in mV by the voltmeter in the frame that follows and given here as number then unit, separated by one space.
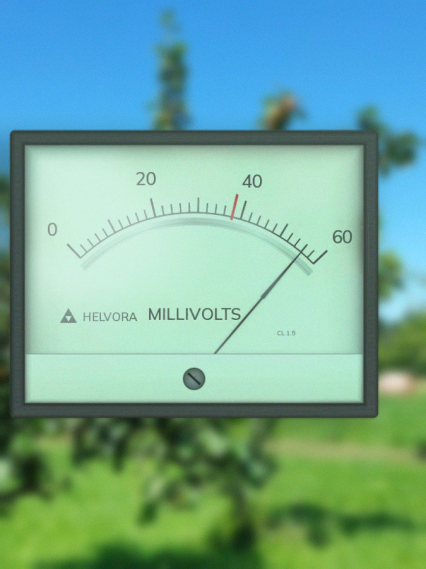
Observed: 56 mV
